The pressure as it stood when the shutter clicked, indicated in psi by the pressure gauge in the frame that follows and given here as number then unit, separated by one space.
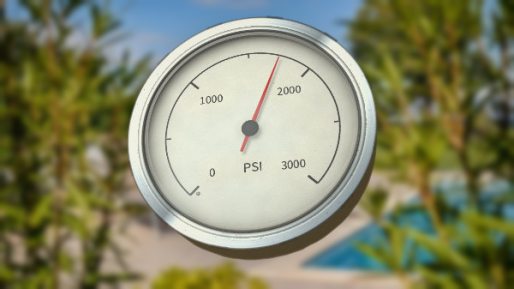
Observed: 1750 psi
